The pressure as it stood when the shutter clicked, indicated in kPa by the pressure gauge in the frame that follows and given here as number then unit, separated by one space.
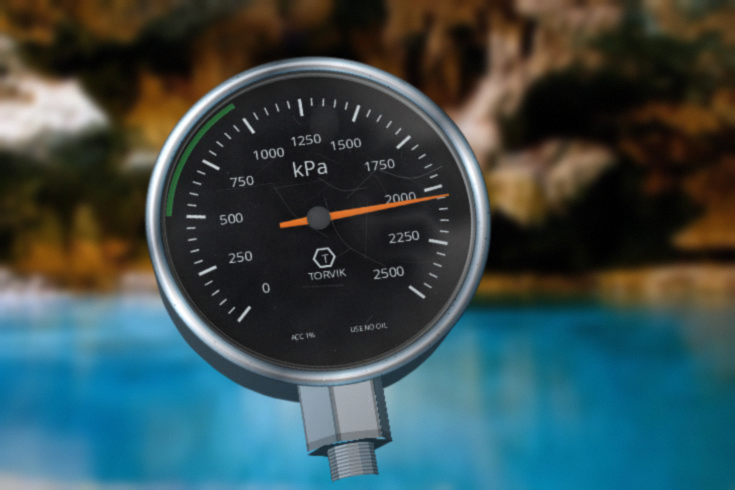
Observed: 2050 kPa
